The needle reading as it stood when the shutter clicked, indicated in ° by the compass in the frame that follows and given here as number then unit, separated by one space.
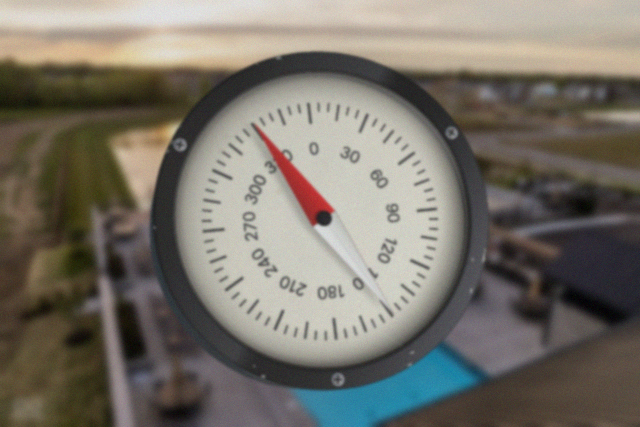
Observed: 330 °
